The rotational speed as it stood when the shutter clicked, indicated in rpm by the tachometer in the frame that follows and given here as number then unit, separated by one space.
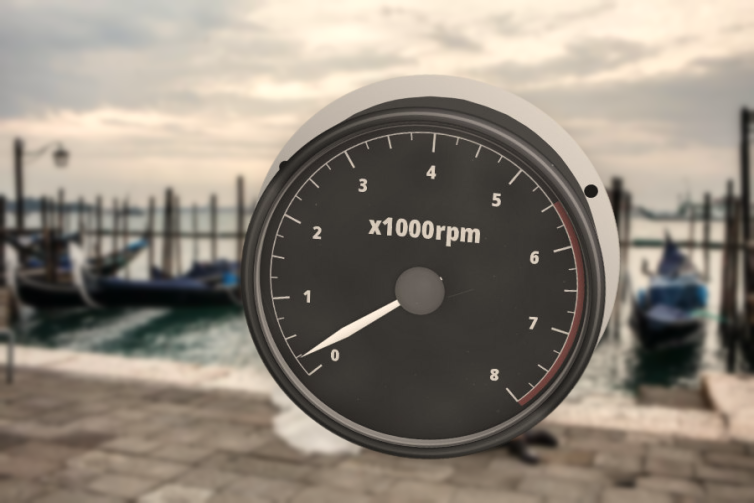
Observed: 250 rpm
